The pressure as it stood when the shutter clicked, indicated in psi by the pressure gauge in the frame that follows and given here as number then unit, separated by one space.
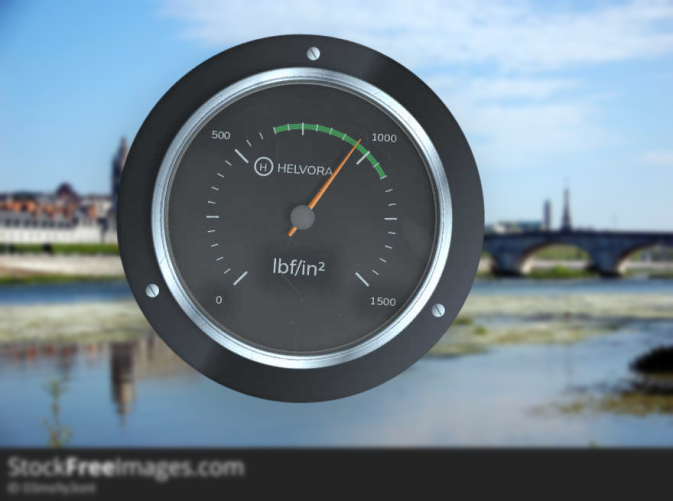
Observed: 950 psi
